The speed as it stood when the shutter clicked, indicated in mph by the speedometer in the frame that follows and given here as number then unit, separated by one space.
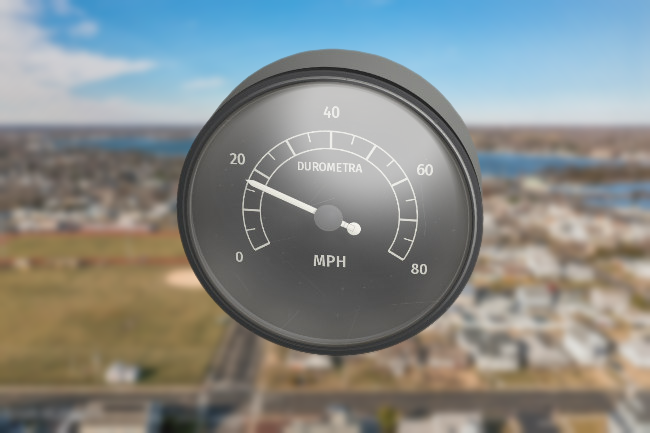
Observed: 17.5 mph
